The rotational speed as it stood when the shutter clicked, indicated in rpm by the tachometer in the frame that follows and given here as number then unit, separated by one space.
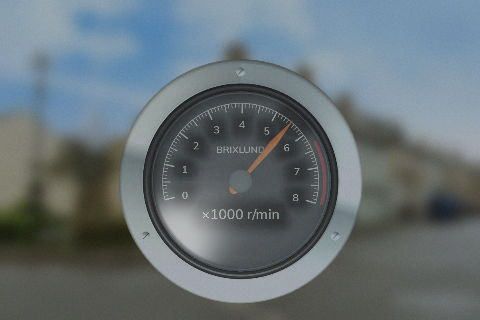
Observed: 5500 rpm
